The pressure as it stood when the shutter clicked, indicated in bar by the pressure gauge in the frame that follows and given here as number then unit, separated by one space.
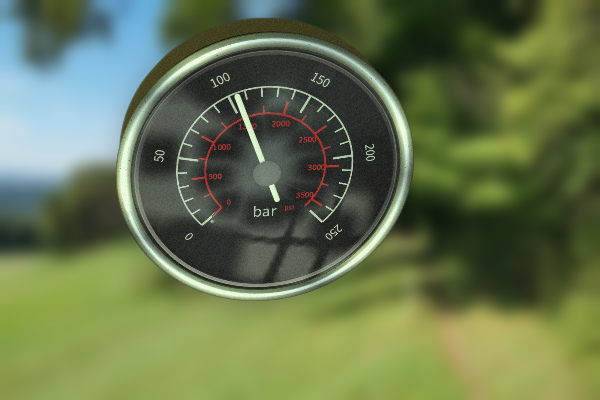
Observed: 105 bar
